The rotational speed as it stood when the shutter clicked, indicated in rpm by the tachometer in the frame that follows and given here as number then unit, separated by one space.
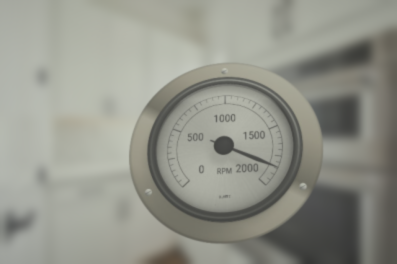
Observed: 1850 rpm
